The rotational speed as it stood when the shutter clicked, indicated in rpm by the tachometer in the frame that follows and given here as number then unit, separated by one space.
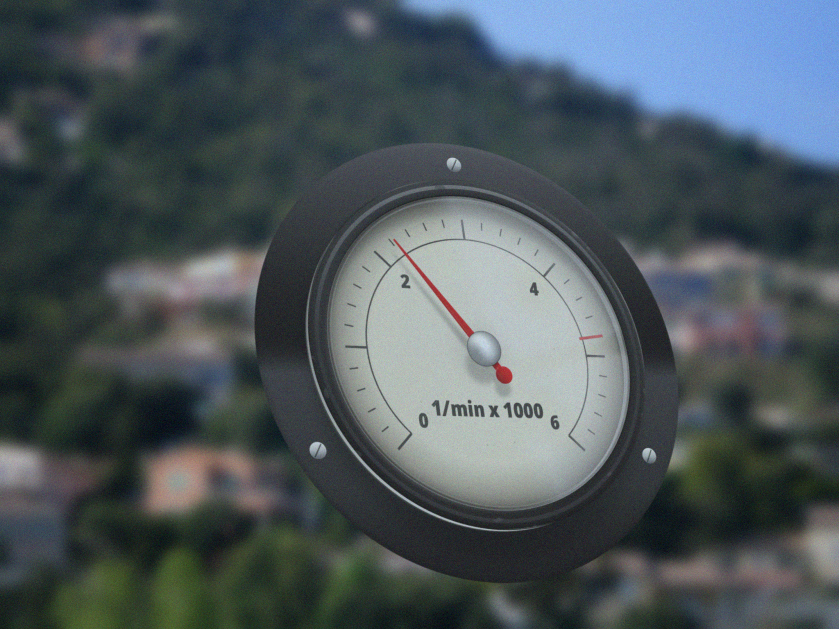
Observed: 2200 rpm
